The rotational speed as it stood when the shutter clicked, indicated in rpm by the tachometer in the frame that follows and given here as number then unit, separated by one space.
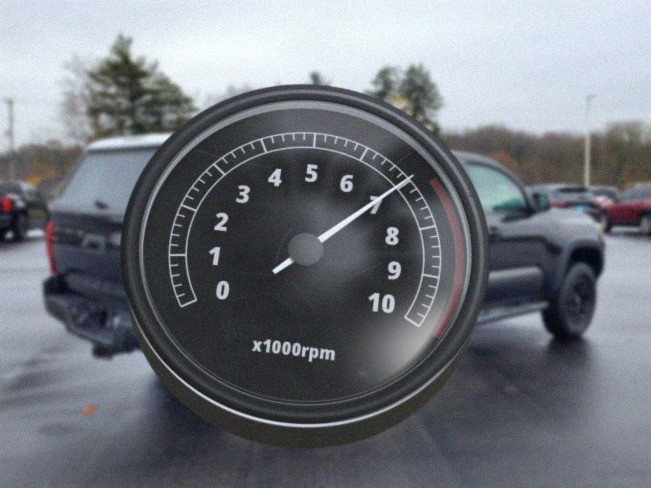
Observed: 7000 rpm
